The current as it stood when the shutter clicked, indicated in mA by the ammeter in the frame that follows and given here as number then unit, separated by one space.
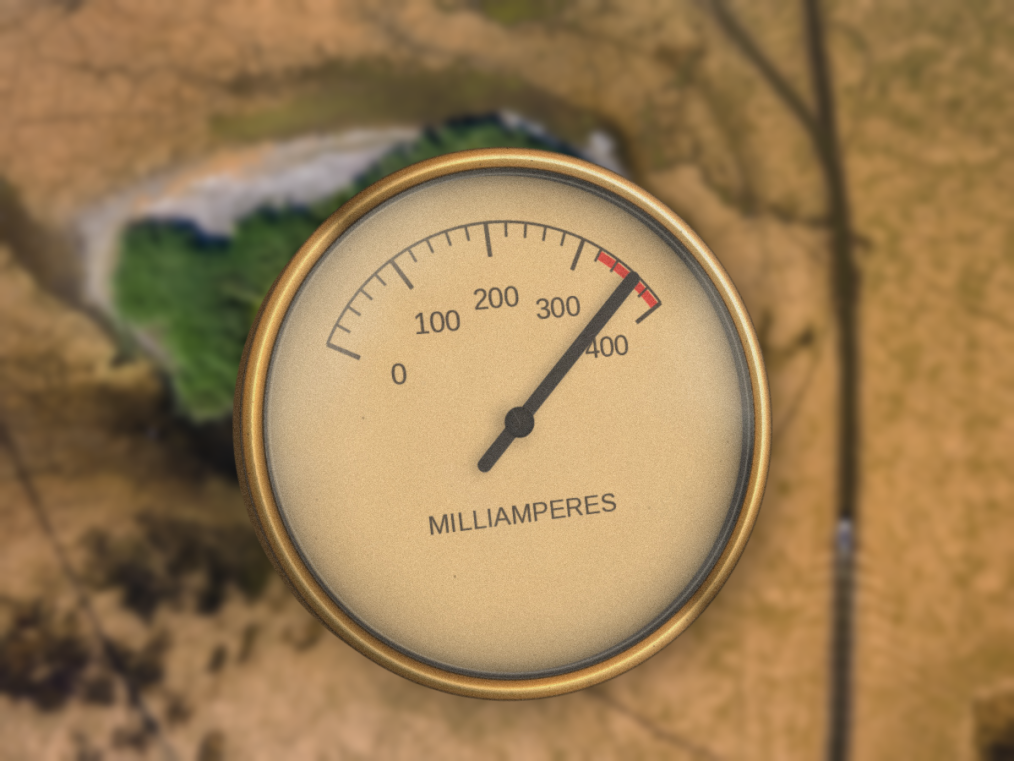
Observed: 360 mA
